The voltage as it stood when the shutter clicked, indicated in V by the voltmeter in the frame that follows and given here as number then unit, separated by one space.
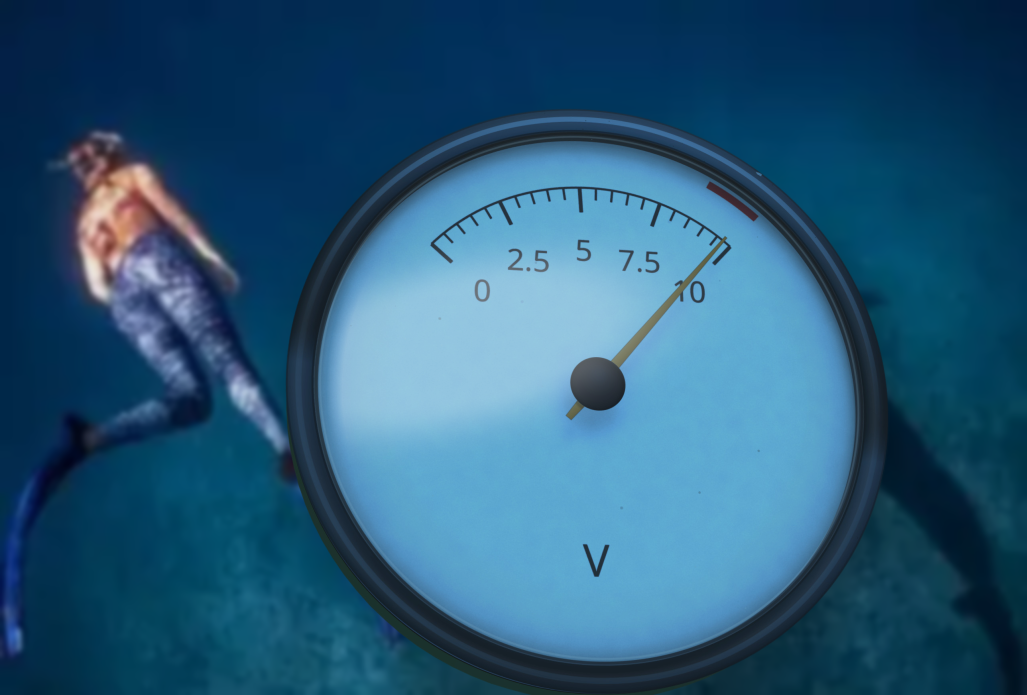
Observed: 9.75 V
